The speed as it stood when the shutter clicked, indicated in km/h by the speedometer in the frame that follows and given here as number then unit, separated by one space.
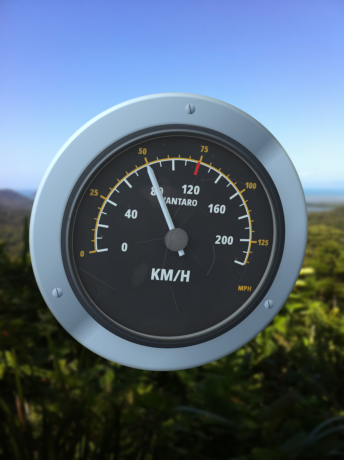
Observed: 80 km/h
